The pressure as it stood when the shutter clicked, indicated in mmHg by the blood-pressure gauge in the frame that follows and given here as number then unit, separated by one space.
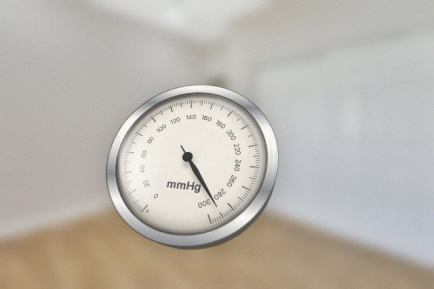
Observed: 290 mmHg
